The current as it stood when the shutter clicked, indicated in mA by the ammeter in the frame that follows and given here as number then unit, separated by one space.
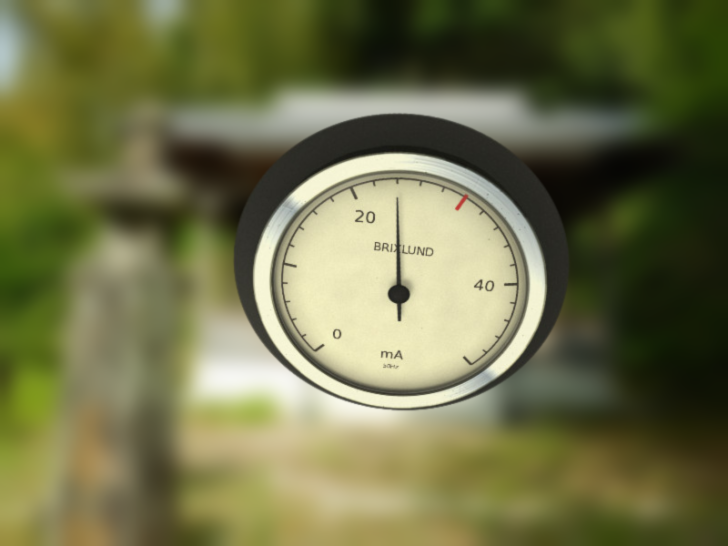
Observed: 24 mA
